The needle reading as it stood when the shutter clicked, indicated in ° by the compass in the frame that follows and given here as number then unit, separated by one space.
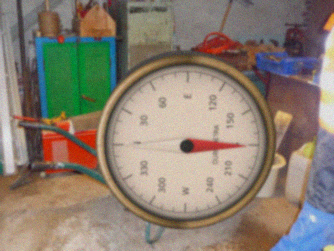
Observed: 180 °
